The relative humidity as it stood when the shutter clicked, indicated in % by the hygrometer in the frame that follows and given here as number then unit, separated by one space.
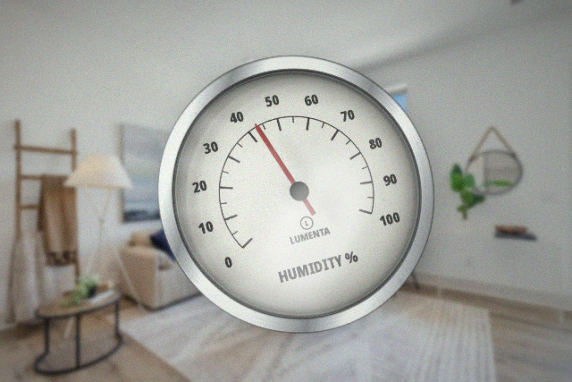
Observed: 42.5 %
